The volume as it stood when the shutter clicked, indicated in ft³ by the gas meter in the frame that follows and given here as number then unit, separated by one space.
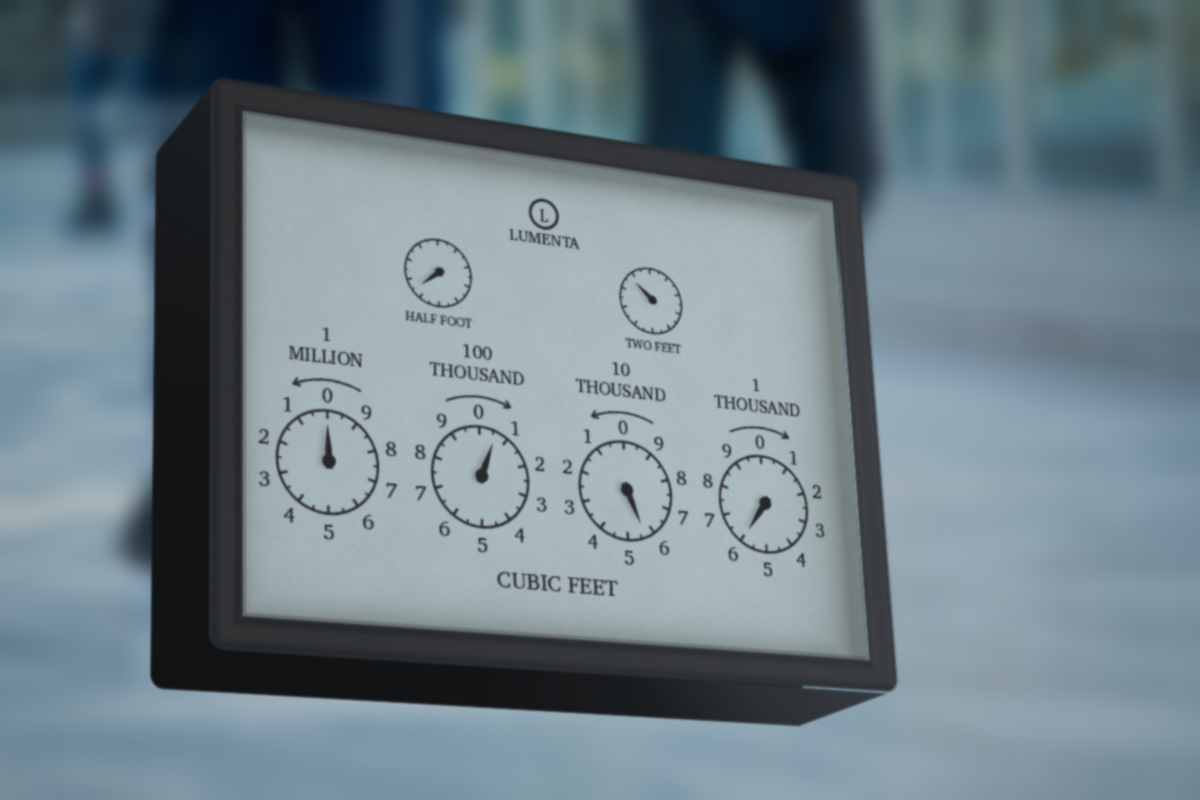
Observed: 5600 ft³
